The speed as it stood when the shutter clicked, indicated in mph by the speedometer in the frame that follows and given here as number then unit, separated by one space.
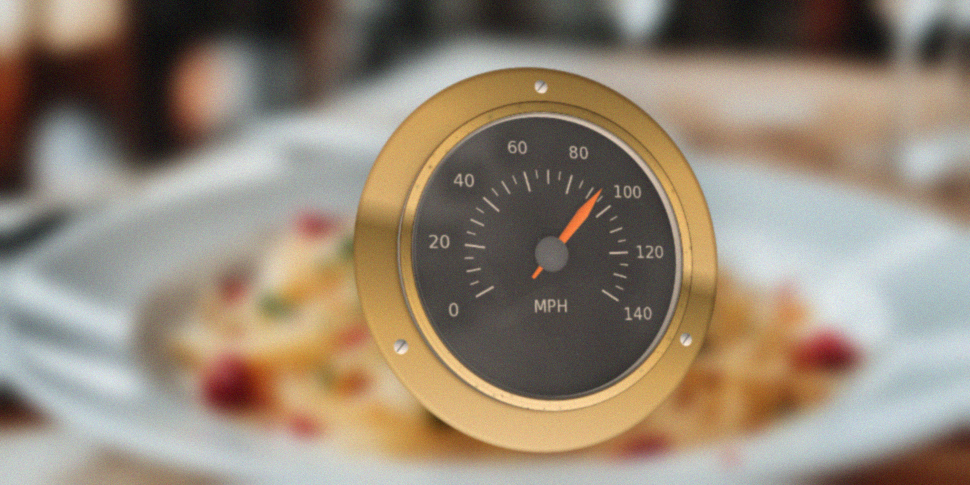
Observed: 92.5 mph
